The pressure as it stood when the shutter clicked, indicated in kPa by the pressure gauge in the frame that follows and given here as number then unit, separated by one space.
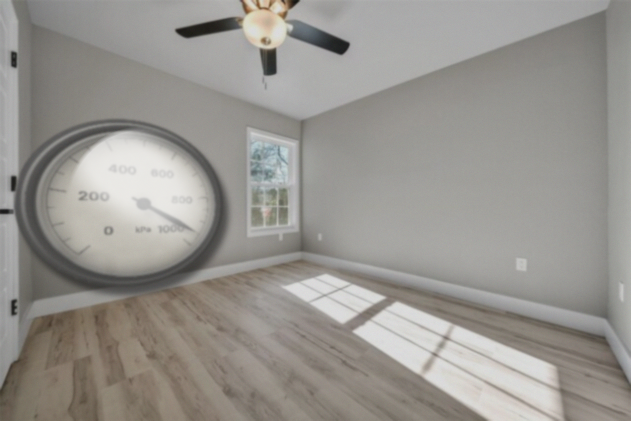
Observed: 950 kPa
